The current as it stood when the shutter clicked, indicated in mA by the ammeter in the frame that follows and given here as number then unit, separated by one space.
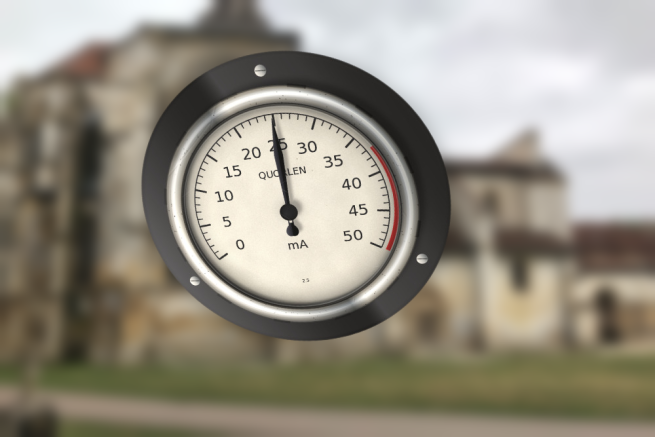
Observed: 25 mA
